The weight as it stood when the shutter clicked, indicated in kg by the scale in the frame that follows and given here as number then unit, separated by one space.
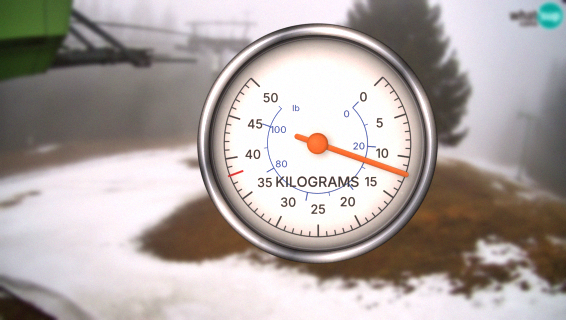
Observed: 12 kg
